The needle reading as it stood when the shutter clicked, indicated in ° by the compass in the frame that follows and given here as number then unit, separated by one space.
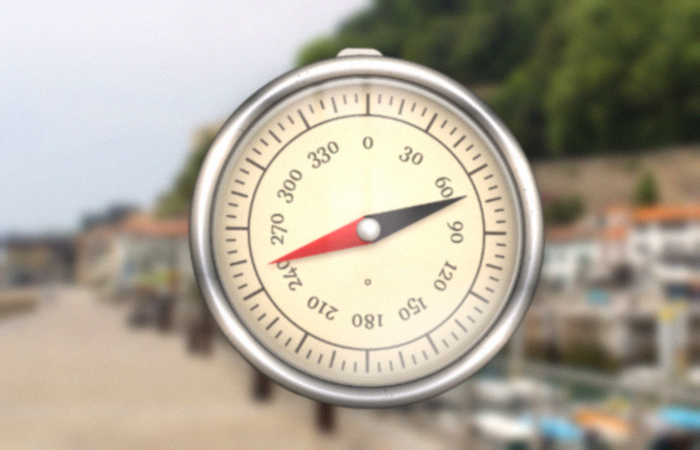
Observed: 250 °
